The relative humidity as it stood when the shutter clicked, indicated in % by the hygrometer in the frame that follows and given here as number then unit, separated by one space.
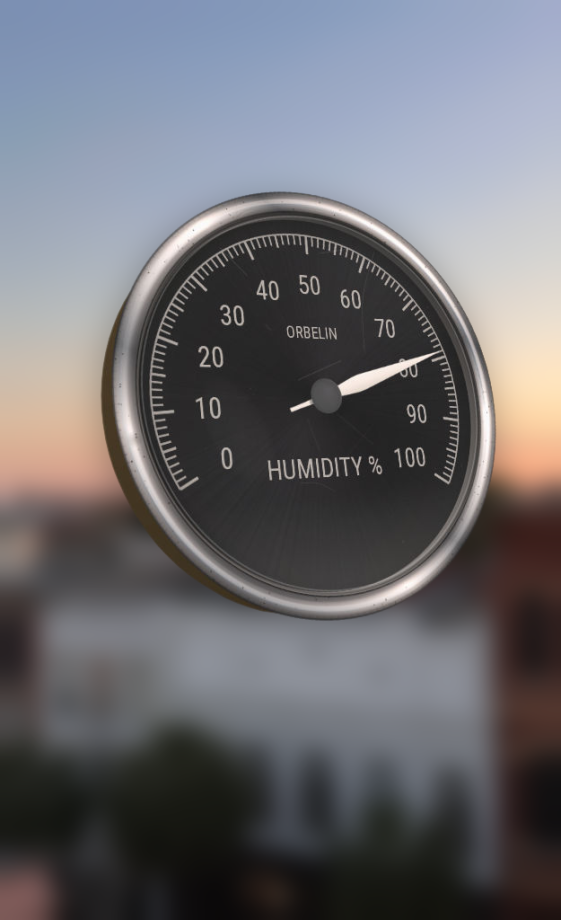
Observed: 79 %
